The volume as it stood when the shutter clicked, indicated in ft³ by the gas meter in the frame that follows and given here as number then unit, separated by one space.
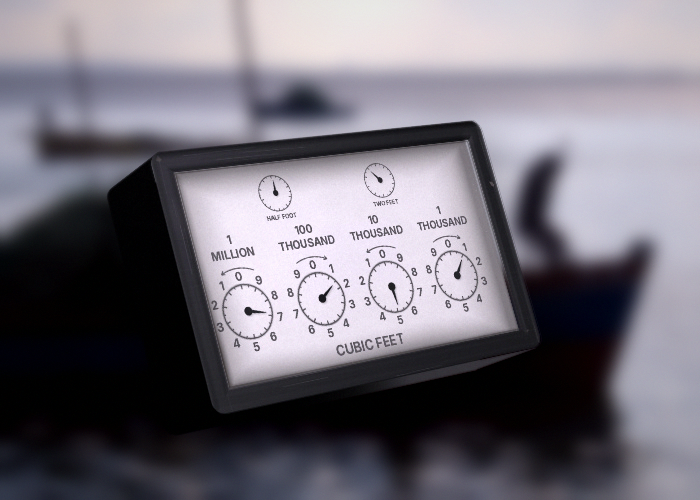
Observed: 715100 ft³
